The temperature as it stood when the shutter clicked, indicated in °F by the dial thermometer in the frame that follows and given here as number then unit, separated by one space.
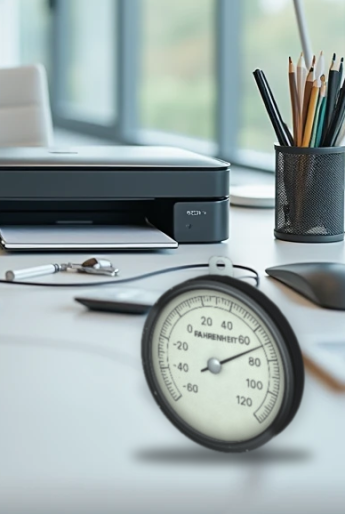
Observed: 70 °F
